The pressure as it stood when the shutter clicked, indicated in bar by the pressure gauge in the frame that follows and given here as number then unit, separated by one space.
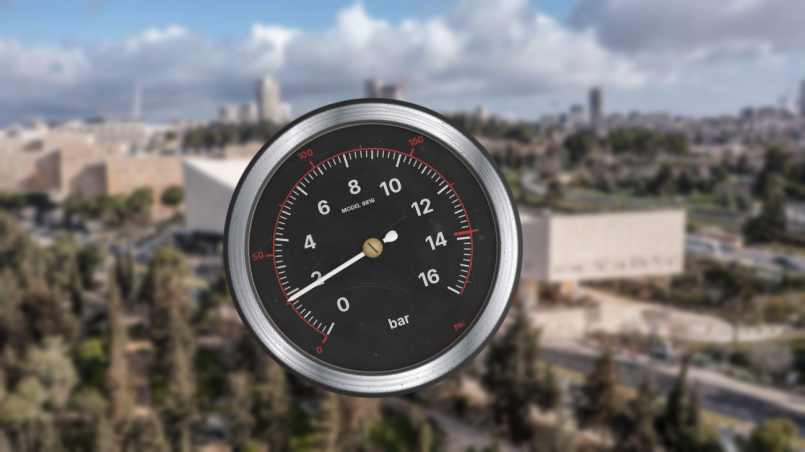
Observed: 1.8 bar
